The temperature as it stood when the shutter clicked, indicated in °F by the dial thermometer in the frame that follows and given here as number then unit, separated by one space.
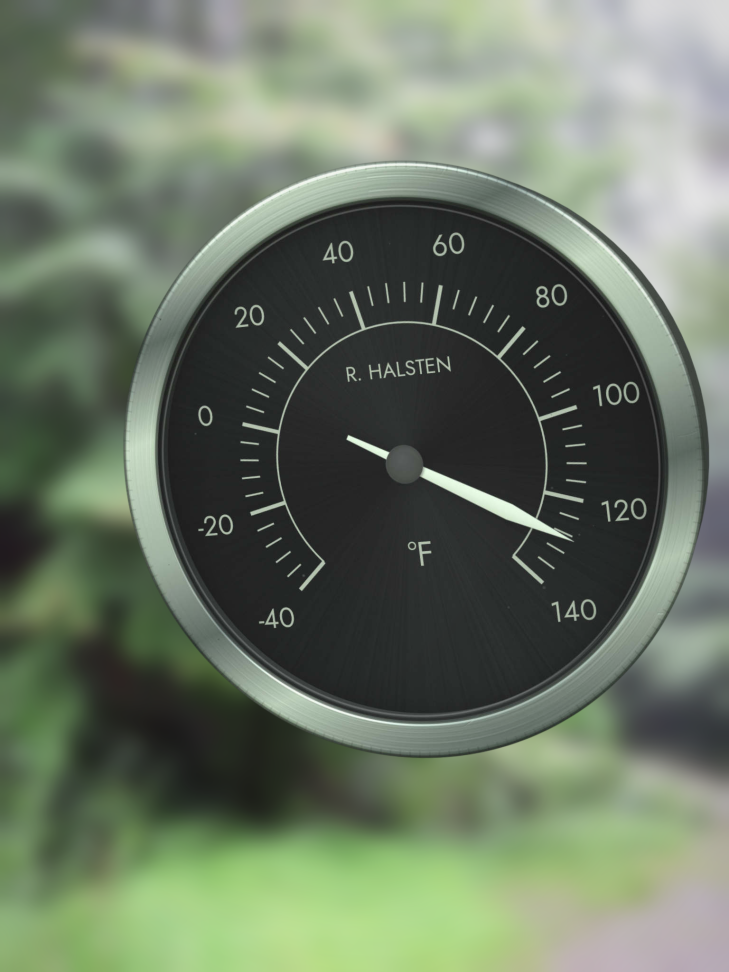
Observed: 128 °F
